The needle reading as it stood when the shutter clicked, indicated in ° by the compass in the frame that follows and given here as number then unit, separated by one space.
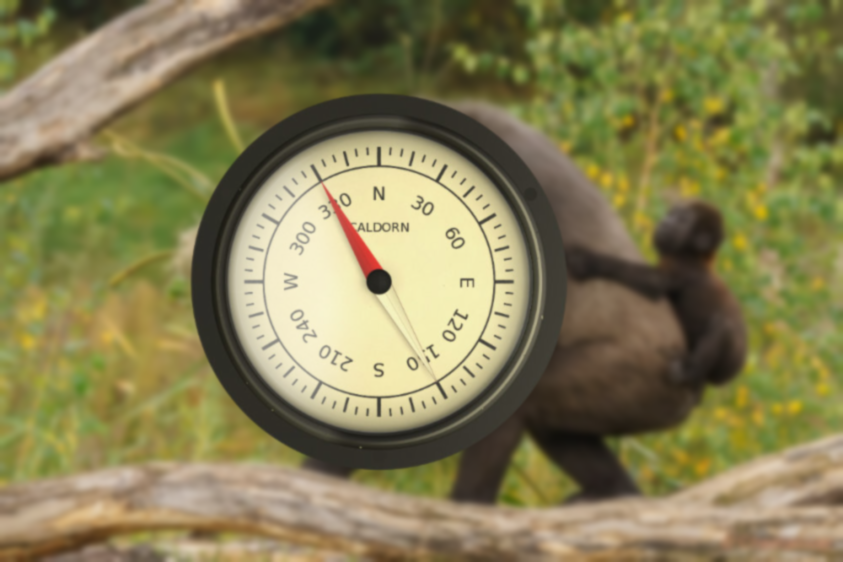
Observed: 330 °
